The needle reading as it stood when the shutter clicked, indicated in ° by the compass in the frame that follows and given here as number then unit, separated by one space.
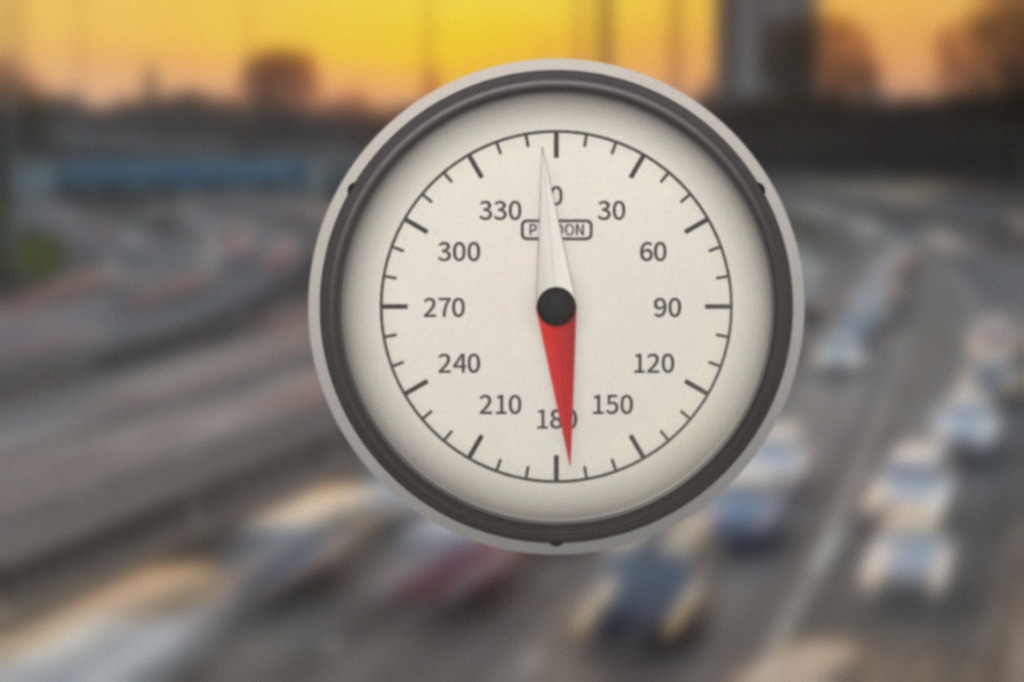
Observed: 175 °
